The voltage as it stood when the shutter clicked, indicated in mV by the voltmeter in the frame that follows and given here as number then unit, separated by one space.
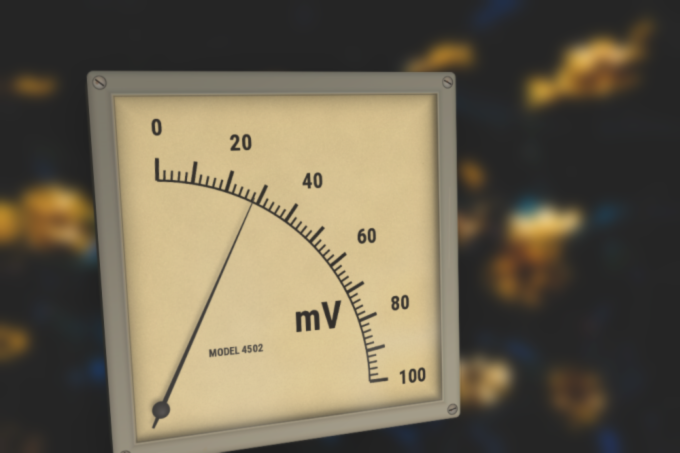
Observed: 28 mV
